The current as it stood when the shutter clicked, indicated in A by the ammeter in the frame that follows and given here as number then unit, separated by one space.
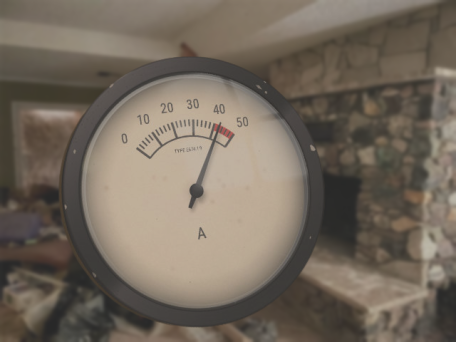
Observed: 42 A
